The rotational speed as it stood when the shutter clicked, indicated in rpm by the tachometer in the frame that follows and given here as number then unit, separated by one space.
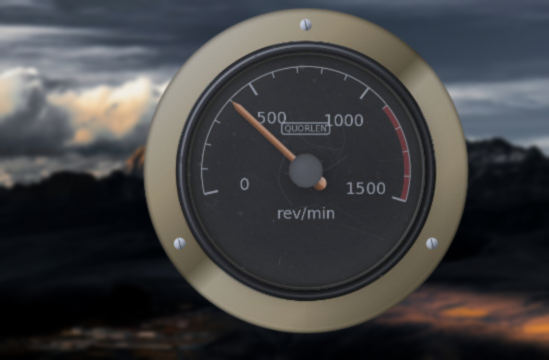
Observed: 400 rpm
